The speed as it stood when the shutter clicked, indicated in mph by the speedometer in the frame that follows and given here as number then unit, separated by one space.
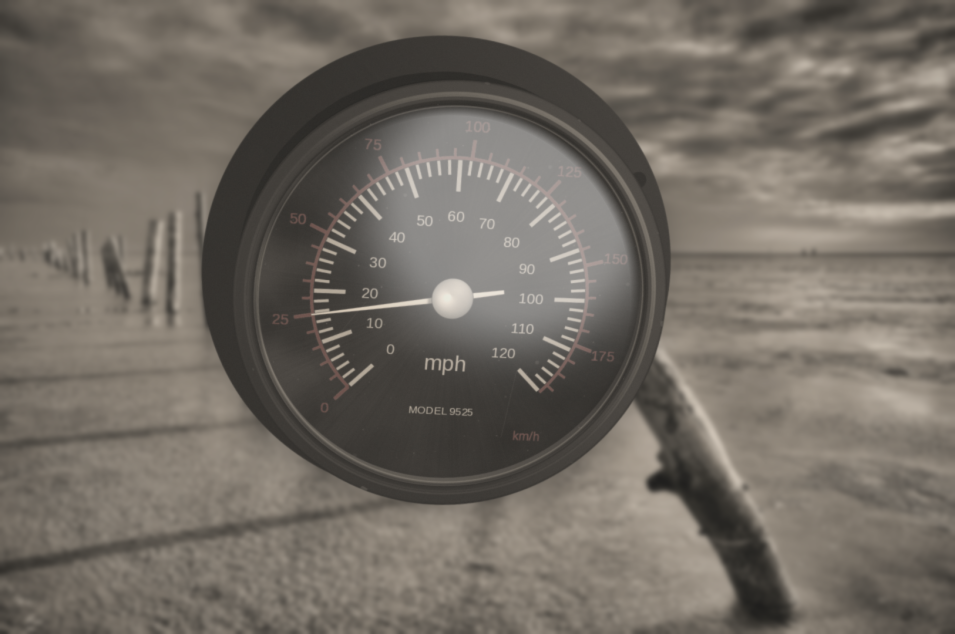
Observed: 16 mph
